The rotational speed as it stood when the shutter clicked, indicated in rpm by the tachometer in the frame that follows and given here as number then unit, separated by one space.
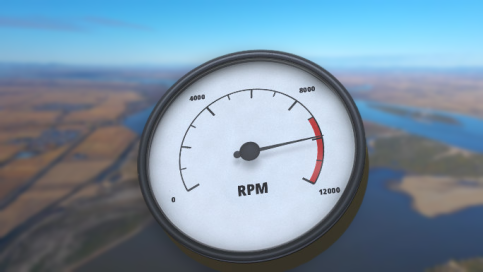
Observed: 10000 rpm
